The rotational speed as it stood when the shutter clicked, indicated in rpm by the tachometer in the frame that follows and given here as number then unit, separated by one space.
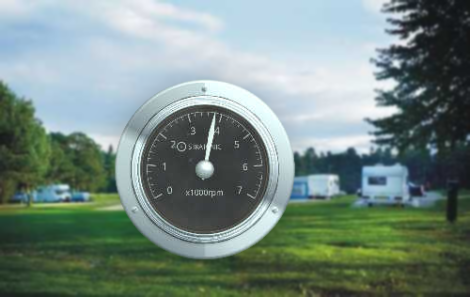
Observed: 3800 rpm
